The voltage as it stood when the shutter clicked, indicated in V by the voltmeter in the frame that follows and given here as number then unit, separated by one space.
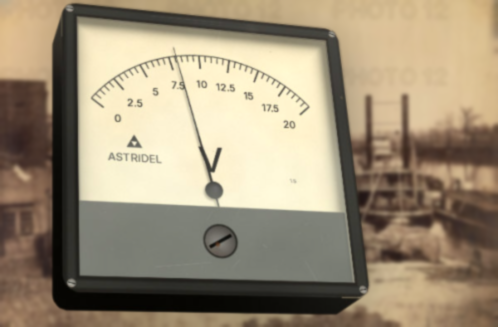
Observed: 8 V
